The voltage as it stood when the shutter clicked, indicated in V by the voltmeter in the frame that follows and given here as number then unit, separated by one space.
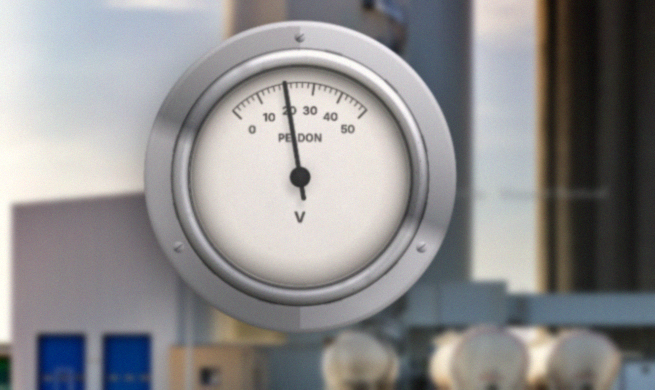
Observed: 20 V
